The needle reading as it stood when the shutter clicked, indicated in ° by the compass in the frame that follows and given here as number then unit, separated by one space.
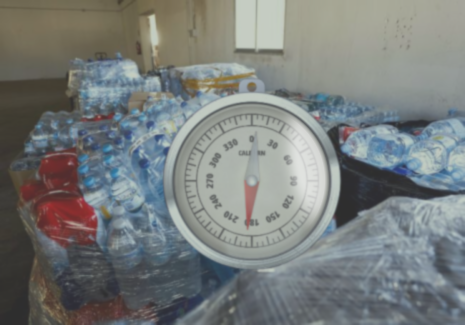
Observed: 185 °
